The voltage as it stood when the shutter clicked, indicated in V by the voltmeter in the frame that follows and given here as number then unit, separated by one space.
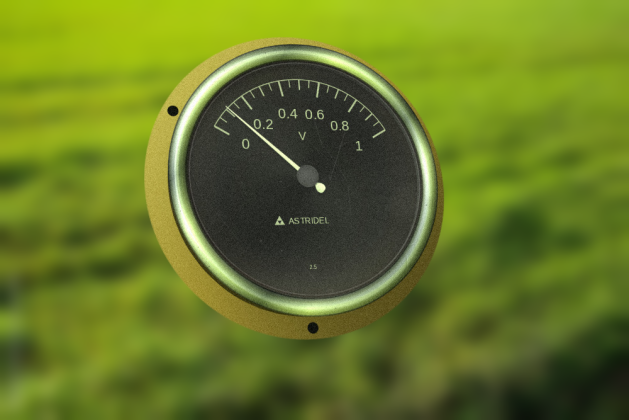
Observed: 0.1 V
